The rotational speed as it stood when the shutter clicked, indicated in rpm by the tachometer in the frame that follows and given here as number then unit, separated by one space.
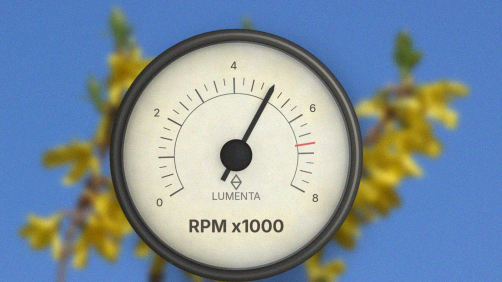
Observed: 5000 rpm
